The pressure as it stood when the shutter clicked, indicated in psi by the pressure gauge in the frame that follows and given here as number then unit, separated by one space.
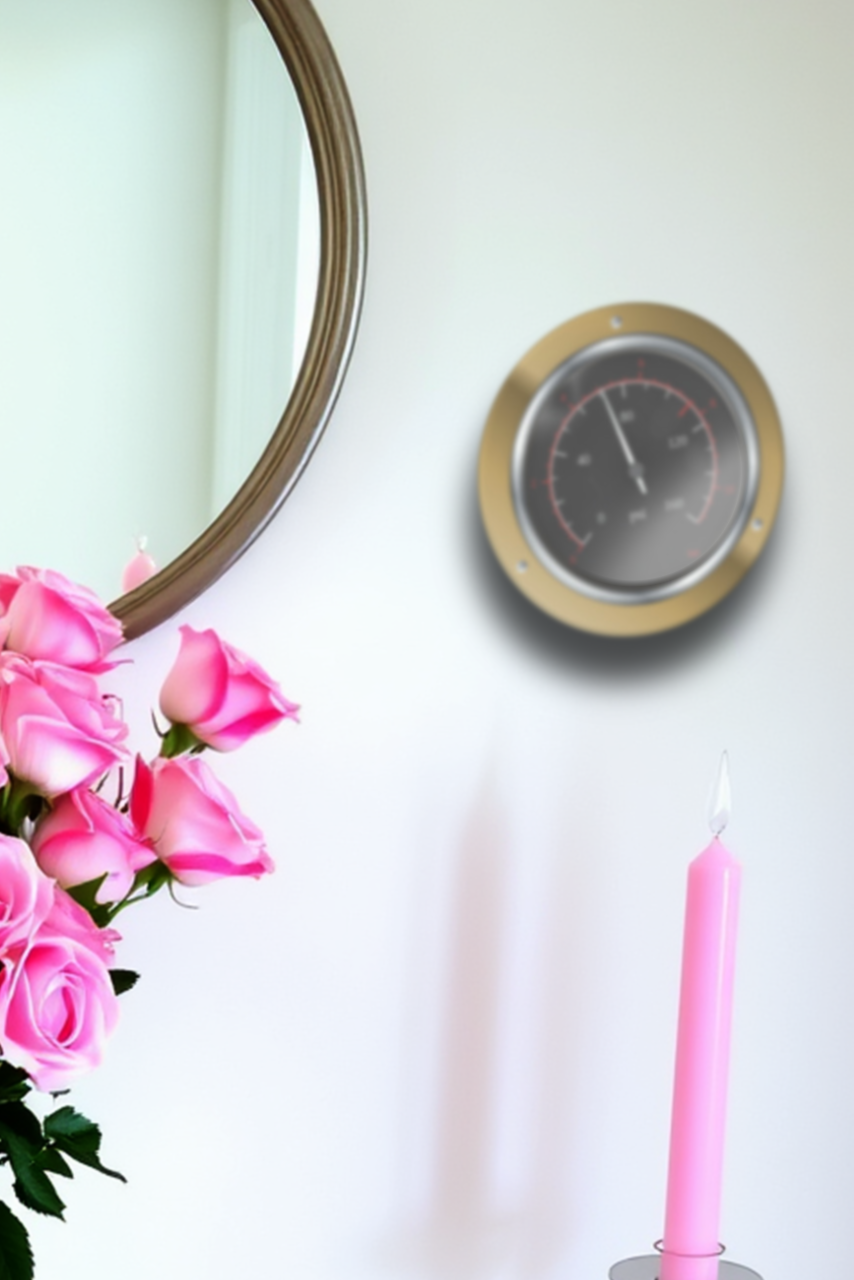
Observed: 70 psi
